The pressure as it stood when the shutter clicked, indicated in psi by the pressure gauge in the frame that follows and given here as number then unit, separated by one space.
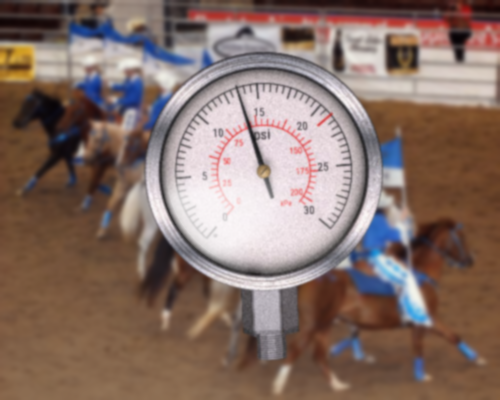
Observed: 13.5 psi
